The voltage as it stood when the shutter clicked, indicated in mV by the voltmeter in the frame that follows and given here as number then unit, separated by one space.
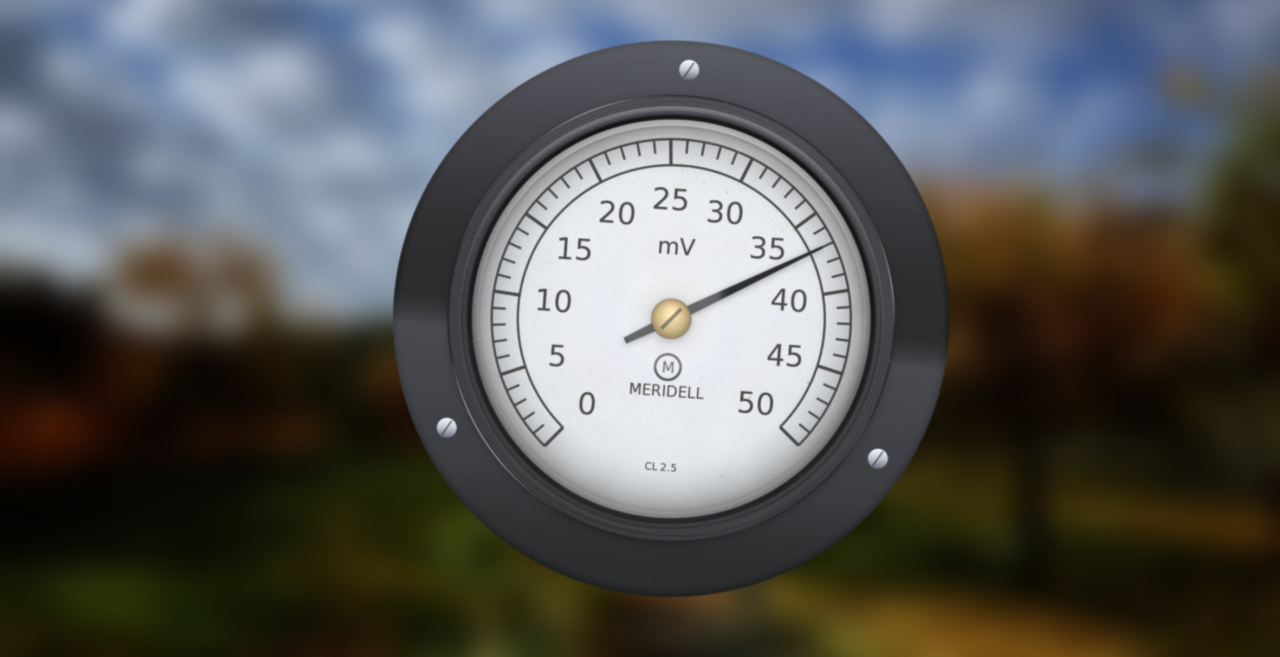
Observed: 37 mV
